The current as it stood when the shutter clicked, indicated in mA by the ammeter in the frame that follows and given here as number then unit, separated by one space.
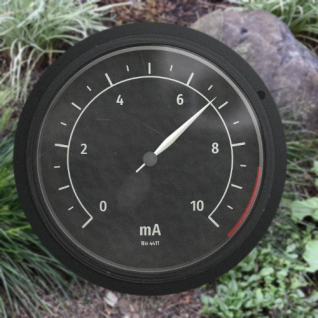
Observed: 6.75 mA
